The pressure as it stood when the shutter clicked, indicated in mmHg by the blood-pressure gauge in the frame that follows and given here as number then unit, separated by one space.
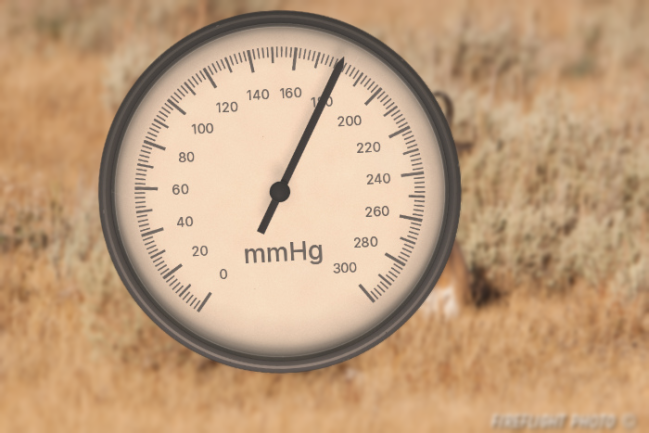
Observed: 180 mmHg
